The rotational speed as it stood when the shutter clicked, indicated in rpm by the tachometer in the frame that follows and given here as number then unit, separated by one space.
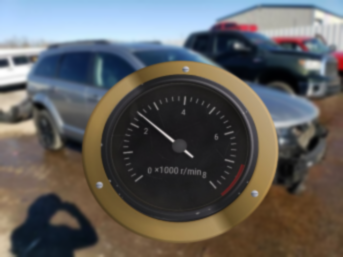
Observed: 2400 rpm
